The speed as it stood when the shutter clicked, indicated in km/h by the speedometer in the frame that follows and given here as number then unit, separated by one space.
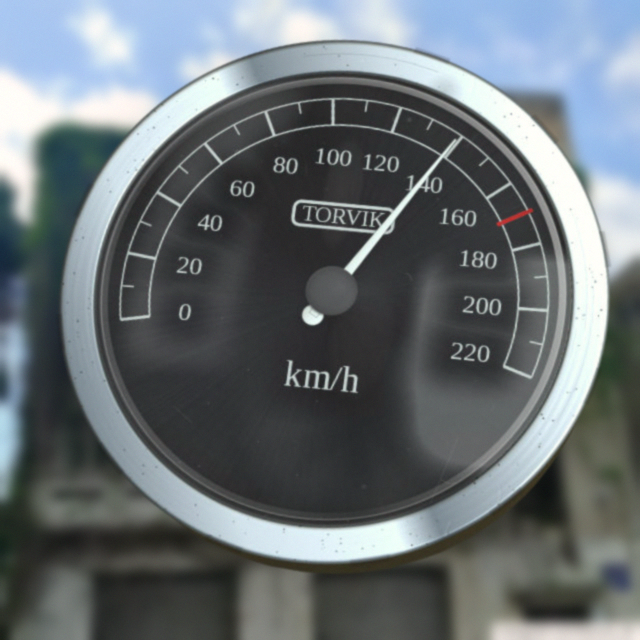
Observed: 140 km/h
